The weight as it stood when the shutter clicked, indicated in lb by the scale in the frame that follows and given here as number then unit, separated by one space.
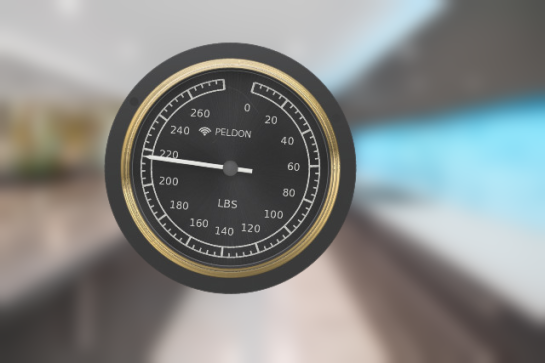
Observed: 216 lb
